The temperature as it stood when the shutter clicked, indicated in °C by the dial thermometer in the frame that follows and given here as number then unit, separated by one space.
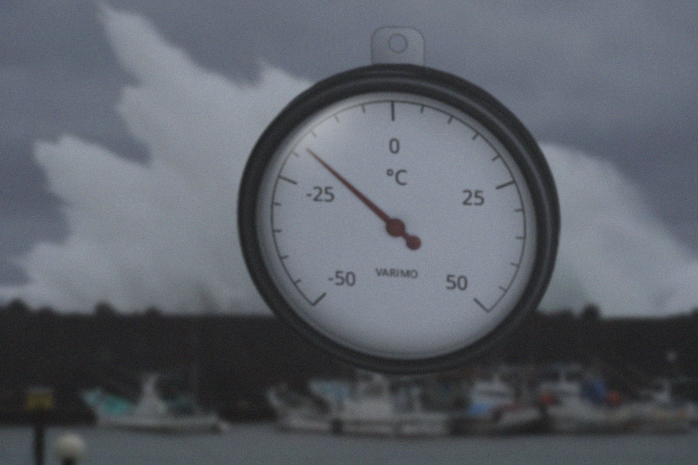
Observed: -17.5 °C
